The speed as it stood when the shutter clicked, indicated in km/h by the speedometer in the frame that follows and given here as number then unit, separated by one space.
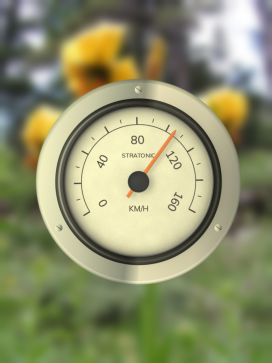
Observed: 105 km/h
